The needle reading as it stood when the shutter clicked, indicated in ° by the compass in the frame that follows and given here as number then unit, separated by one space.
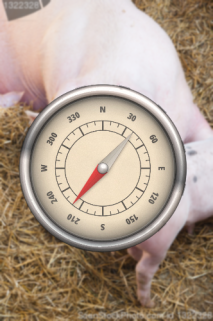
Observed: 220 °
